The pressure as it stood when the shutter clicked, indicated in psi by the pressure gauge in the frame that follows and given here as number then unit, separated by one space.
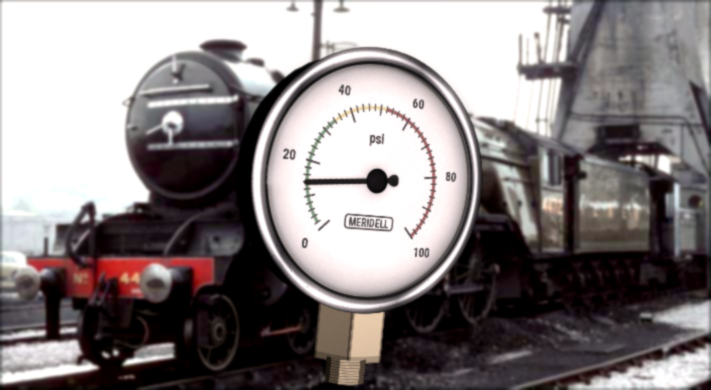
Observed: 14 psi
